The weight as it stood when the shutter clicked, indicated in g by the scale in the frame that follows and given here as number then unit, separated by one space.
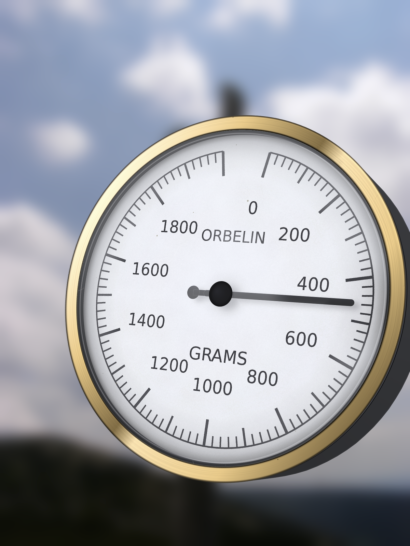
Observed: 460 g
